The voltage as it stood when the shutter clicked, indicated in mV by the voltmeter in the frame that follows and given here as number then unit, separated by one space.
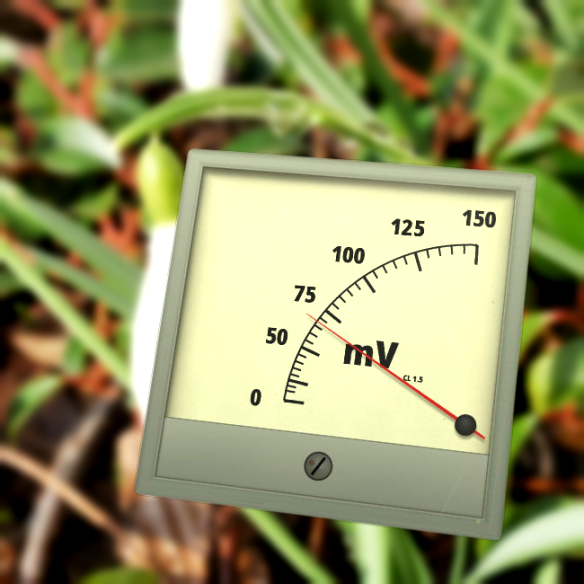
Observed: 67.5 mV
